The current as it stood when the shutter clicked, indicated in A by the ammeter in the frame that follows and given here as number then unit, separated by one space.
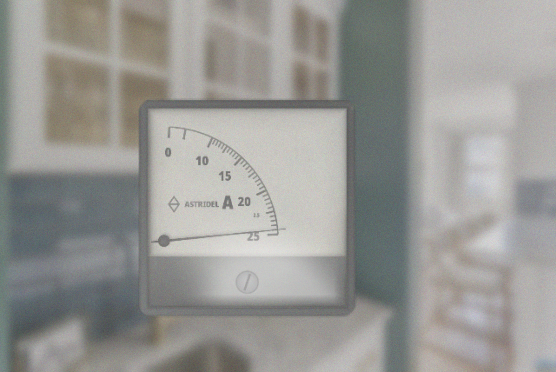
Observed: 24.5 A
